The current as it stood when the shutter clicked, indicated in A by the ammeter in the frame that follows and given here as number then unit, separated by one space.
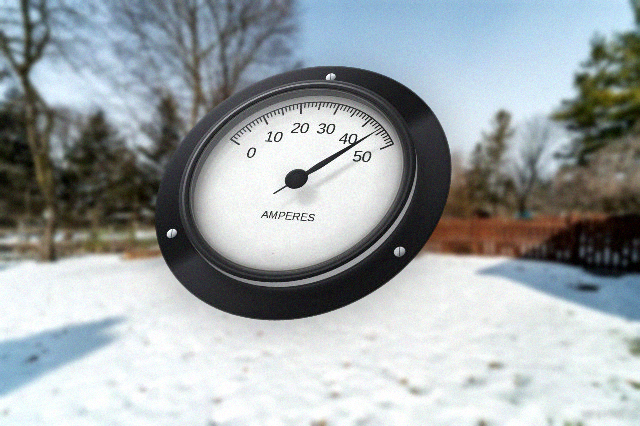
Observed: 45 A
